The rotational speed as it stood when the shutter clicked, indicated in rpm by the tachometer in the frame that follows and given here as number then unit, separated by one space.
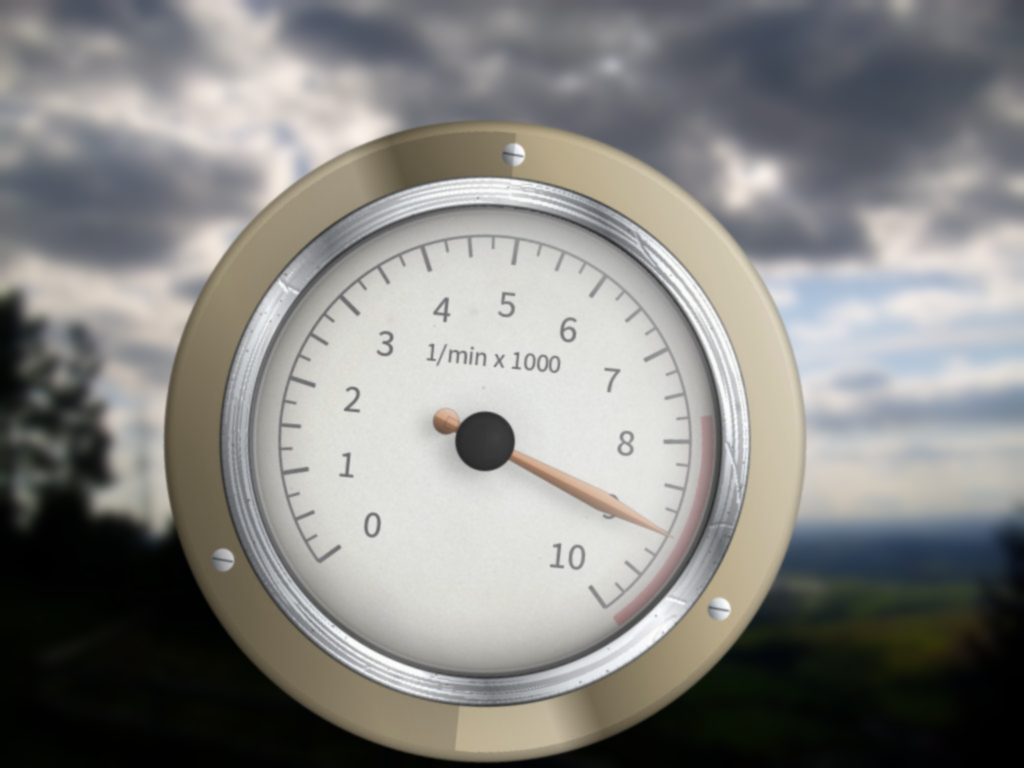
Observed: 9000 rpm
